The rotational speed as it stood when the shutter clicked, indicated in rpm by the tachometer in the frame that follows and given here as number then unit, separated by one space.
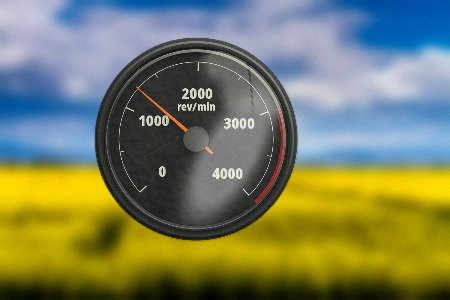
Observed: 1250 rpm
